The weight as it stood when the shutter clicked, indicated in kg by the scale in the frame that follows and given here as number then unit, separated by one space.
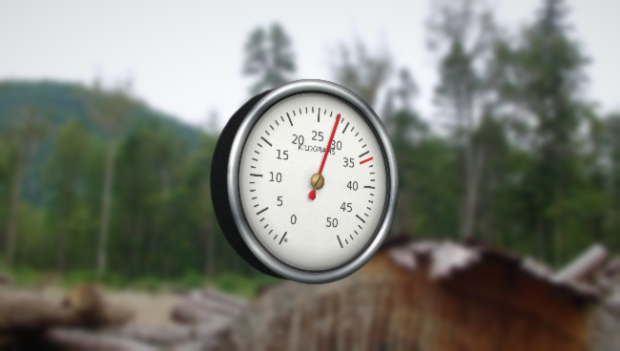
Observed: 28 kg
